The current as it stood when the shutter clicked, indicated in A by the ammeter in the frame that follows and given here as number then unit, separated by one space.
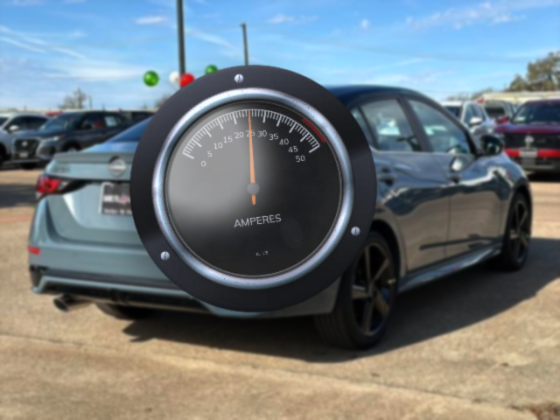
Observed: 25 A
